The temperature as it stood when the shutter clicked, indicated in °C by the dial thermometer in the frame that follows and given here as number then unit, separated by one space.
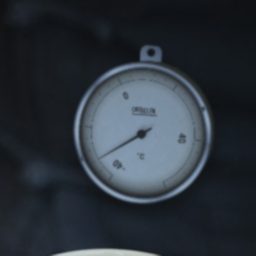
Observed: -32 °C
